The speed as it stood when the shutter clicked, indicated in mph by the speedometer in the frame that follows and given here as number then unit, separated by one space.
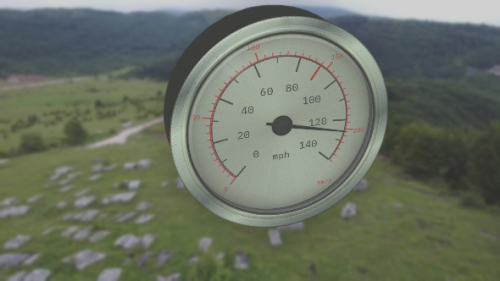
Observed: 125 mph
